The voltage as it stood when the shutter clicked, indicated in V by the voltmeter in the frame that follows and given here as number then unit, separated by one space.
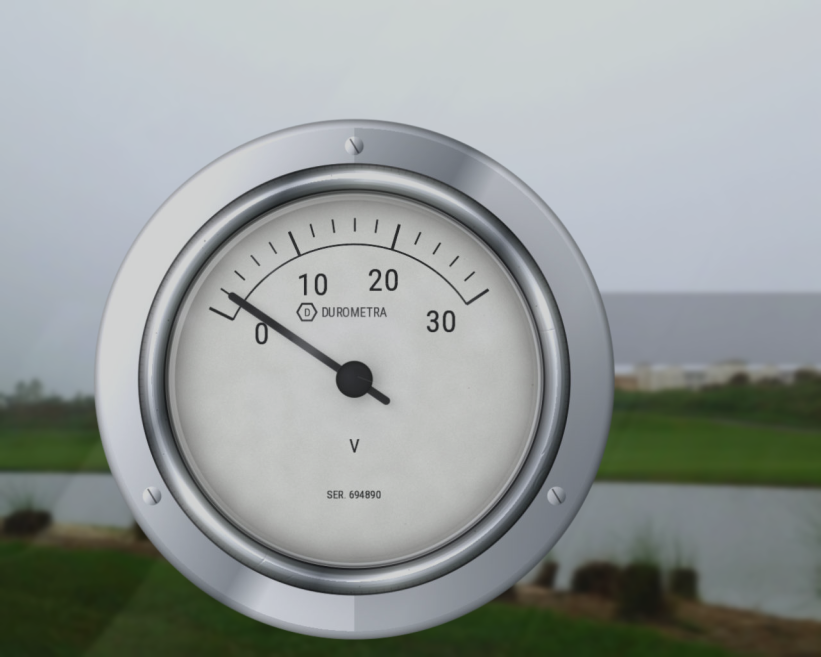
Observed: 2 V
